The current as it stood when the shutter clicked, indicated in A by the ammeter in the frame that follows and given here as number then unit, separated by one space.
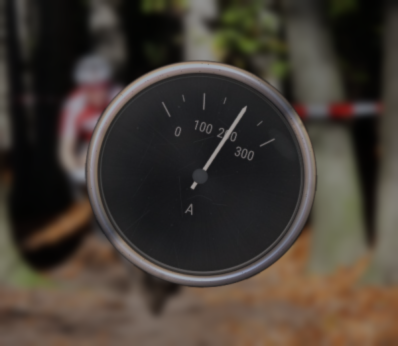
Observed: 200 A
